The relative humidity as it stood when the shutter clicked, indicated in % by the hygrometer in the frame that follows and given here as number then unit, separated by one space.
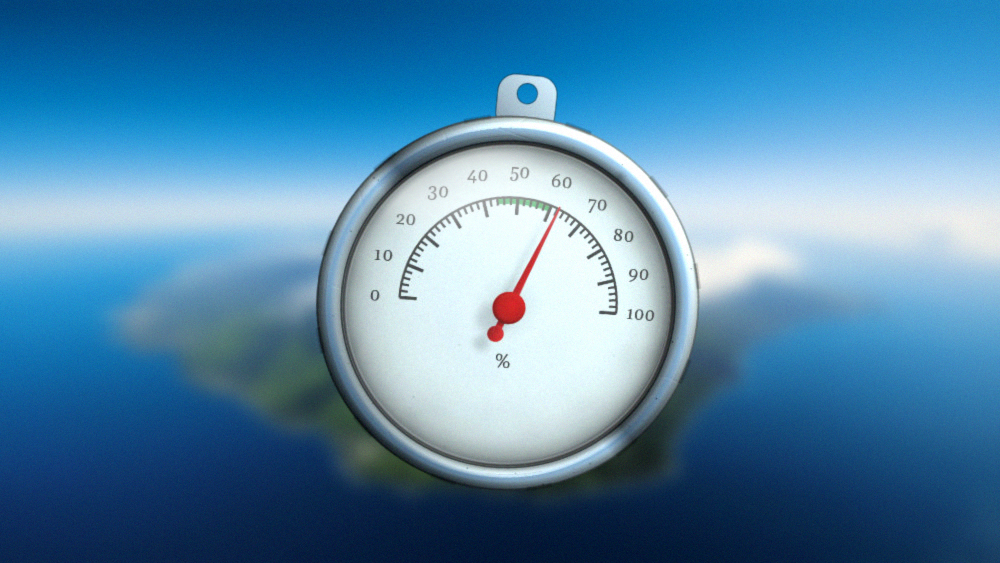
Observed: 62 %
